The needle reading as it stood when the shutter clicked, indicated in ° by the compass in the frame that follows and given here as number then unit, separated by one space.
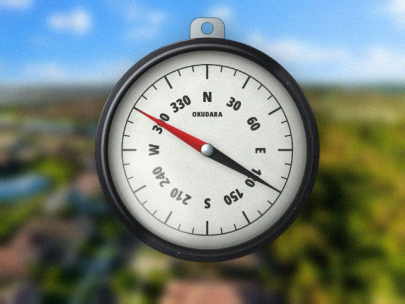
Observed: 300 °
